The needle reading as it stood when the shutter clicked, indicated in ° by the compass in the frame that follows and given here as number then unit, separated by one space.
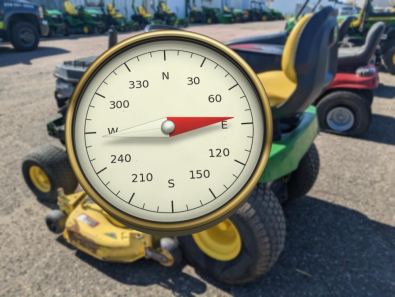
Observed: 85 °
